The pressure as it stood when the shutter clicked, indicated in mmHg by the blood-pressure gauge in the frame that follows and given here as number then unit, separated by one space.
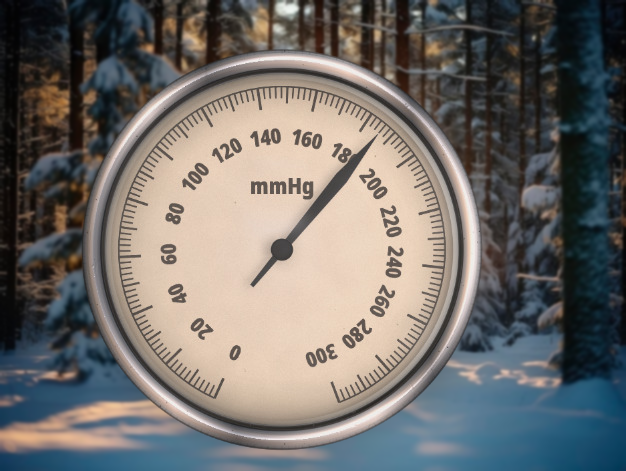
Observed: 186 mmHg
